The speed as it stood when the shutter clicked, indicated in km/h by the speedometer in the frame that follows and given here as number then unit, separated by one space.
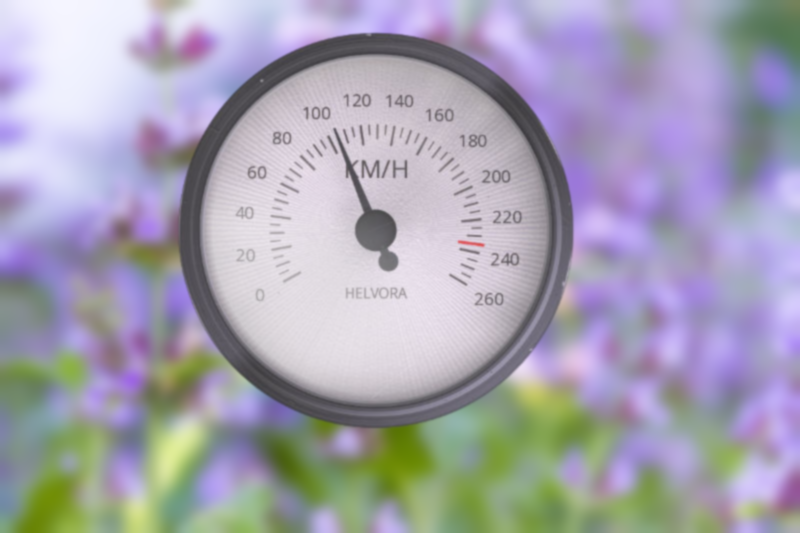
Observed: 105 km/h
